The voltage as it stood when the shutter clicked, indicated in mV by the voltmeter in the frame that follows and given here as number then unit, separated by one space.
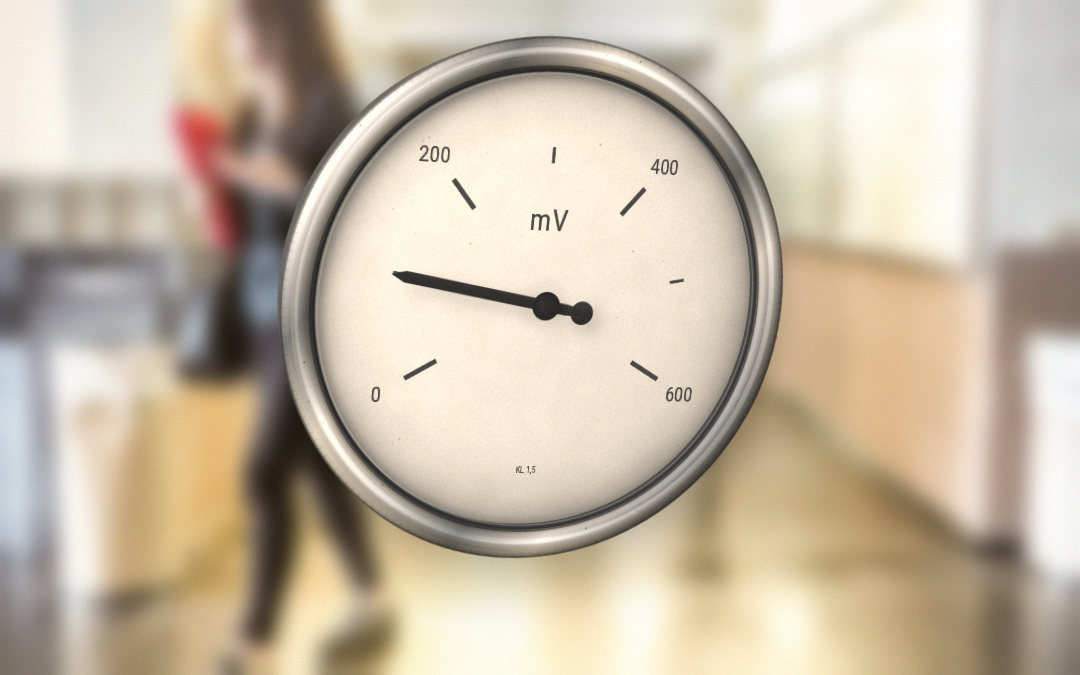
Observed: 100 mV
